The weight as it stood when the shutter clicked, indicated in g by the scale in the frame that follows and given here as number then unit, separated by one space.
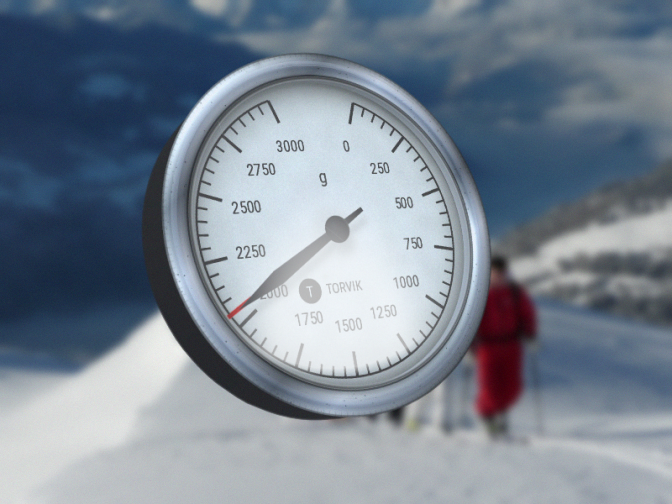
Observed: 2050 g
